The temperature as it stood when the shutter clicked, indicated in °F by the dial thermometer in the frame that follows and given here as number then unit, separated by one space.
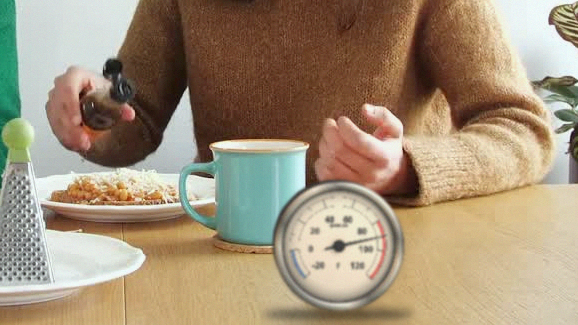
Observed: 90 °F
